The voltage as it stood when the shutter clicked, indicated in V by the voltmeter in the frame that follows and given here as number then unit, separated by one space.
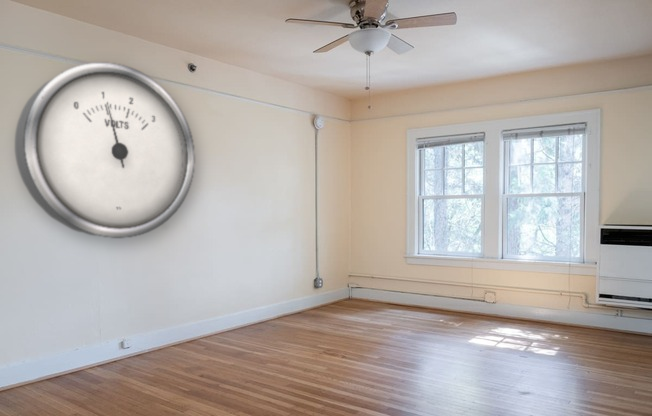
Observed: 1 V
